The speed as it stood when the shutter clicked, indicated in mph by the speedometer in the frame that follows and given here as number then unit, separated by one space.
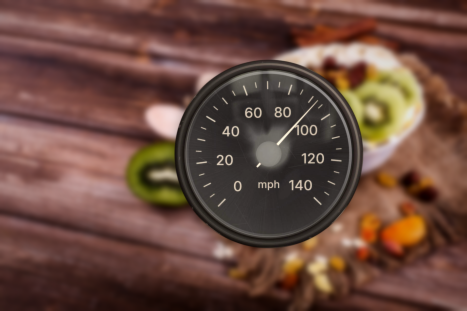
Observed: 92.5 mph
